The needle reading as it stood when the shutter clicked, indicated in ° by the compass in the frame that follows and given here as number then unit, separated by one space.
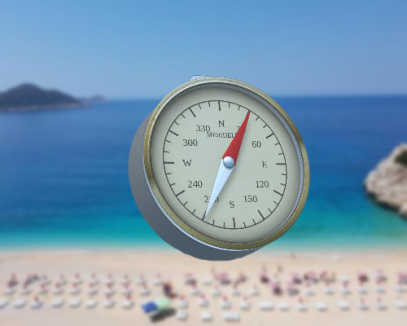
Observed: 30 °
